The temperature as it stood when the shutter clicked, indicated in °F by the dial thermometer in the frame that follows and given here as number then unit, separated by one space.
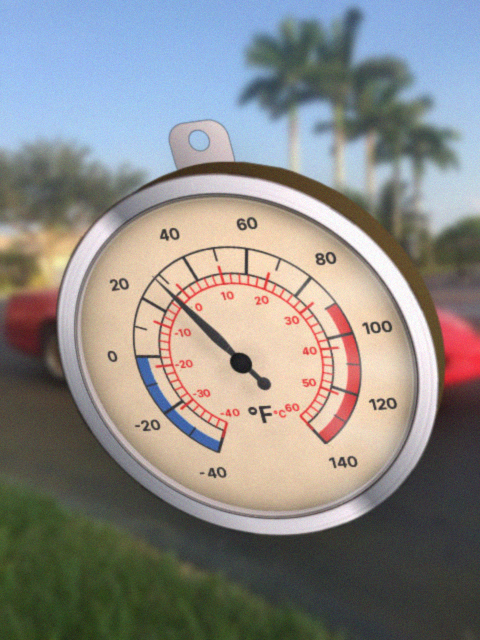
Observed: 30 °F
